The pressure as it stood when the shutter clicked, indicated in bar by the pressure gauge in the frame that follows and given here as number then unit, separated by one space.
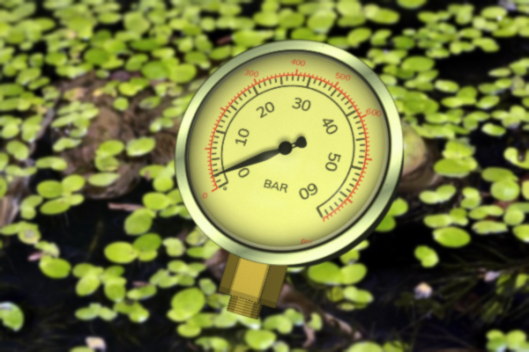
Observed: 2 bar
